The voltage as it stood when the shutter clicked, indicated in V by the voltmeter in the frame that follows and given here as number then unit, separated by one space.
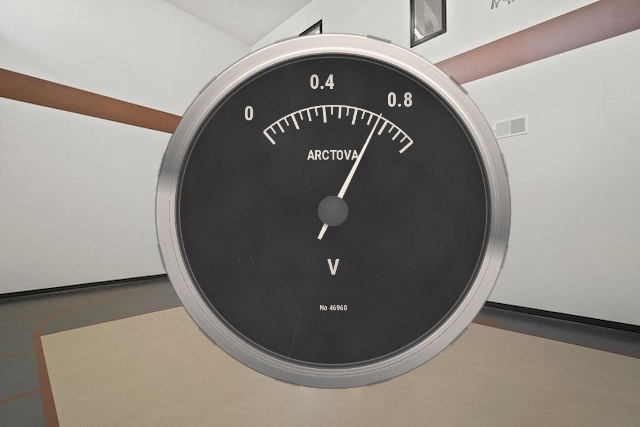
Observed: 0.75 V
